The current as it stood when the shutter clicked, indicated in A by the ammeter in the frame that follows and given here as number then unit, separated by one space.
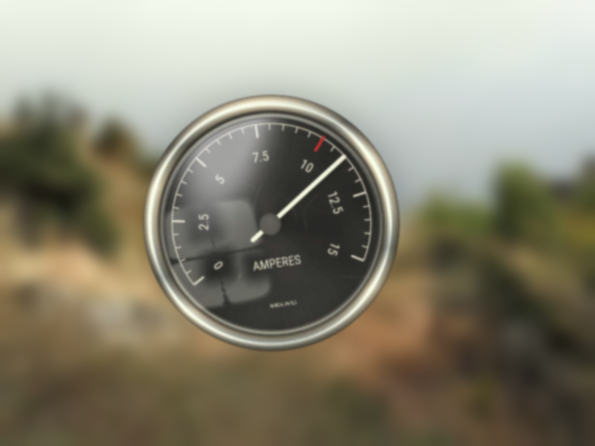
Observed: 11 A
